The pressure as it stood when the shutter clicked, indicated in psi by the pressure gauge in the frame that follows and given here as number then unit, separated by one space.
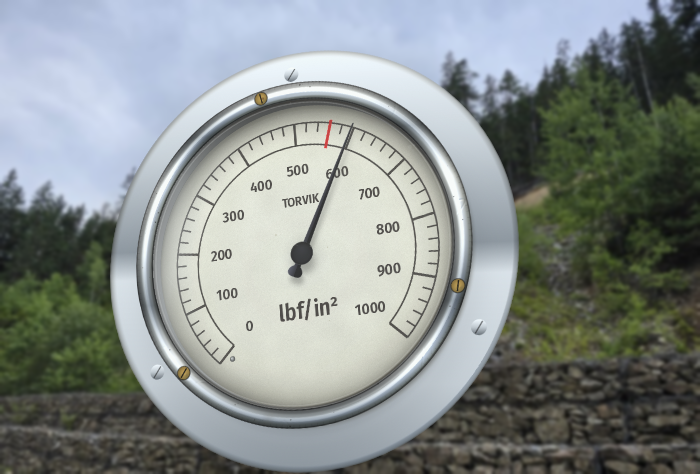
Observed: 600 psi
